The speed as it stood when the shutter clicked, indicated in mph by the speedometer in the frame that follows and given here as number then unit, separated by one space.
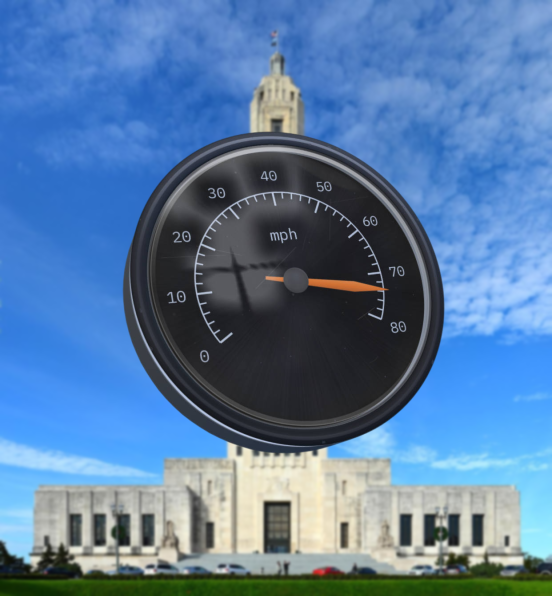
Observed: 74 mph
